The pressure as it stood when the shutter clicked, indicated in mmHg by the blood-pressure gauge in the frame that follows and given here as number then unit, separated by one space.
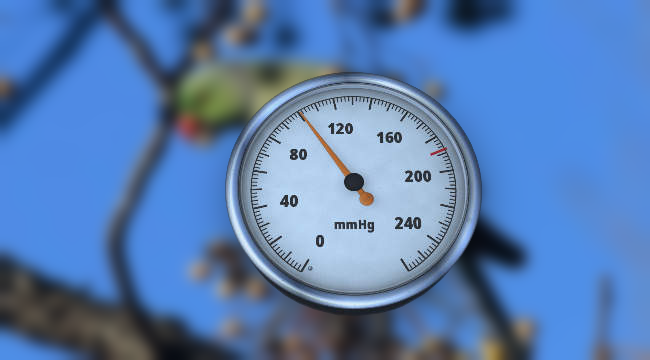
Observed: 100 mmHg
